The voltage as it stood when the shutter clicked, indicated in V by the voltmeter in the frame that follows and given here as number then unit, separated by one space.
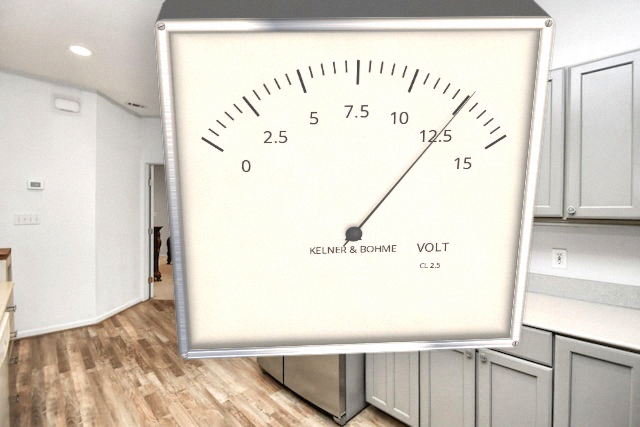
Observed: 12.5 V
